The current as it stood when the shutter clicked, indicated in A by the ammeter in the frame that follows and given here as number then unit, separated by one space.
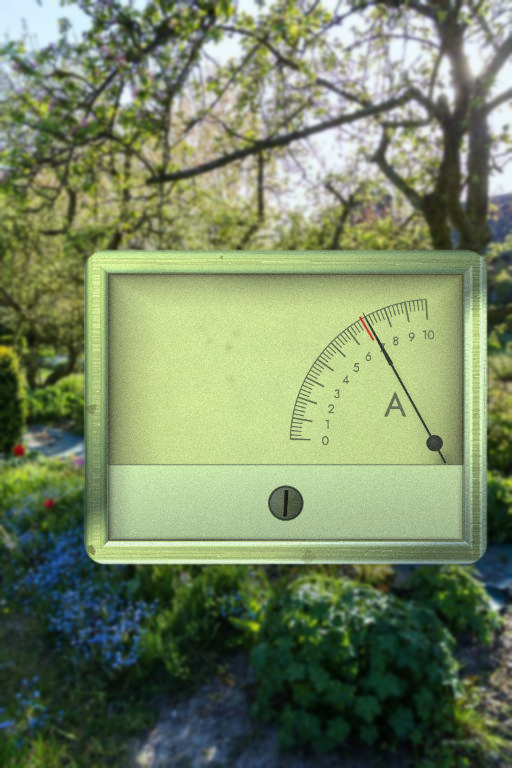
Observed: 7 A
